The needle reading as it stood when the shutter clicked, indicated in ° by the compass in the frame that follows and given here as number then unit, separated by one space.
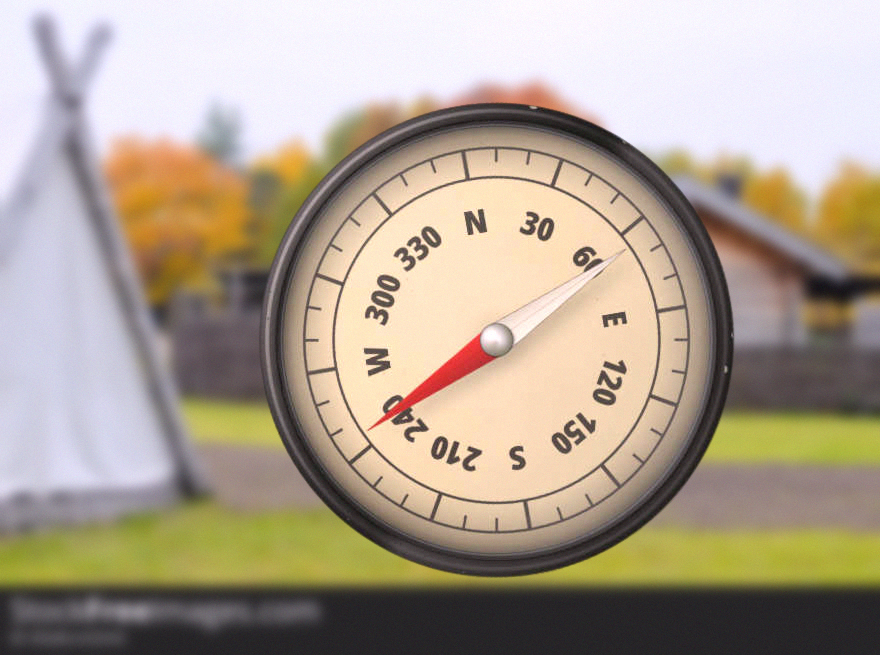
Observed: 245 °
